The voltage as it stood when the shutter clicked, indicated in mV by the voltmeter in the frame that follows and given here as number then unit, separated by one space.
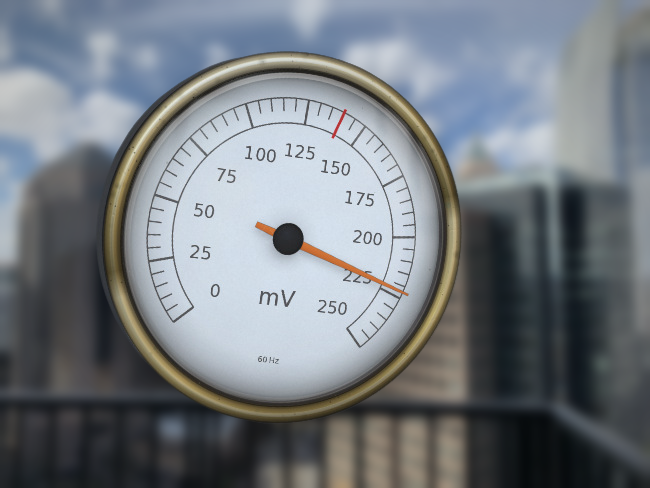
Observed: 222.5 mV
